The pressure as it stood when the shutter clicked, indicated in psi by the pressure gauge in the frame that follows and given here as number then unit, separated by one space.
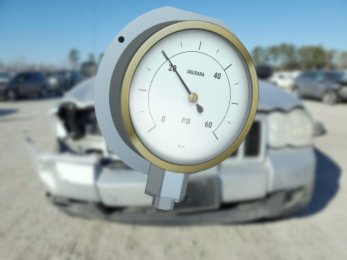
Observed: 20 psi
